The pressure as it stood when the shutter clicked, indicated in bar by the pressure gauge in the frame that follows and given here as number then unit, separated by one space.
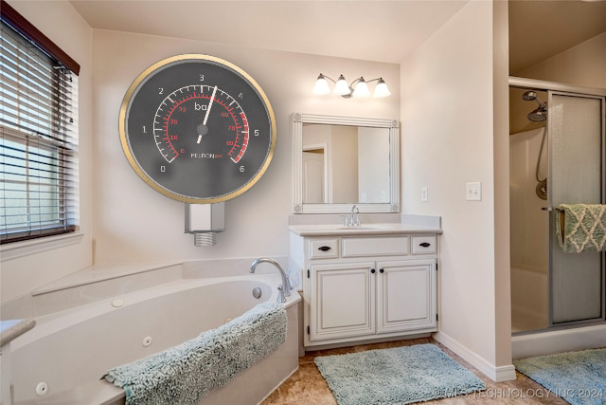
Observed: 3.4 bar
